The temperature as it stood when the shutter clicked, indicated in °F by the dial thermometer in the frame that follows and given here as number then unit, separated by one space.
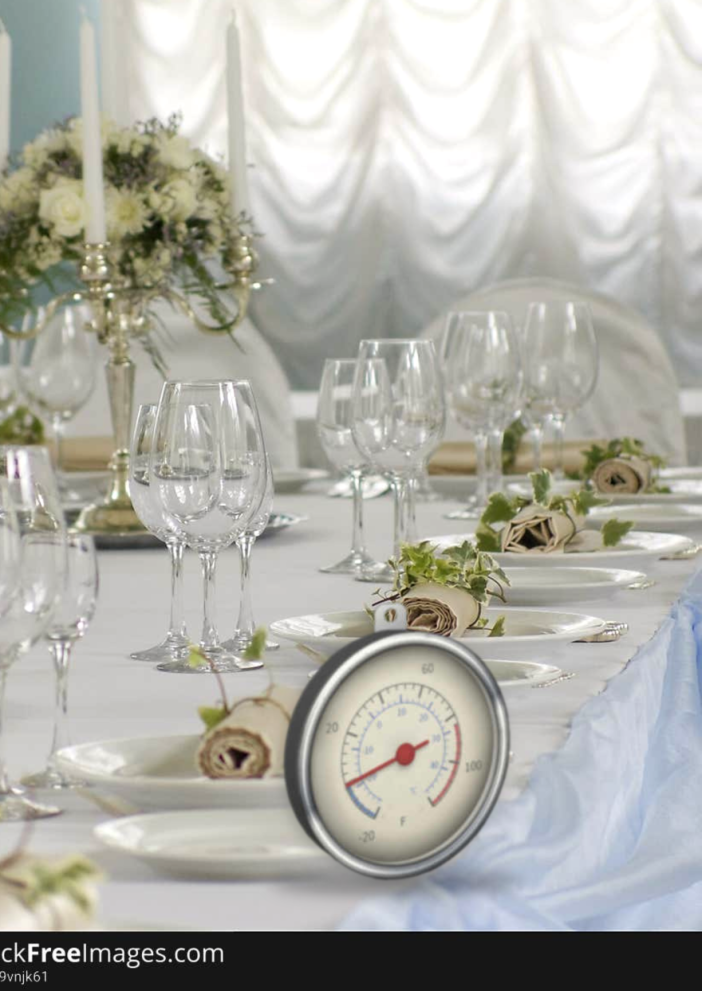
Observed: 0 °F
